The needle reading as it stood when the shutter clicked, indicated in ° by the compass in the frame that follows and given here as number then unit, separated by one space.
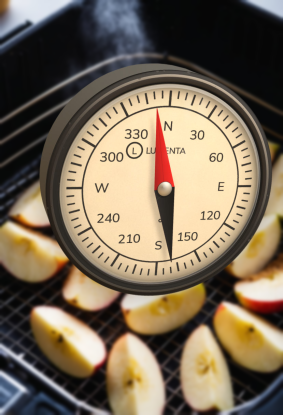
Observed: 350 °
